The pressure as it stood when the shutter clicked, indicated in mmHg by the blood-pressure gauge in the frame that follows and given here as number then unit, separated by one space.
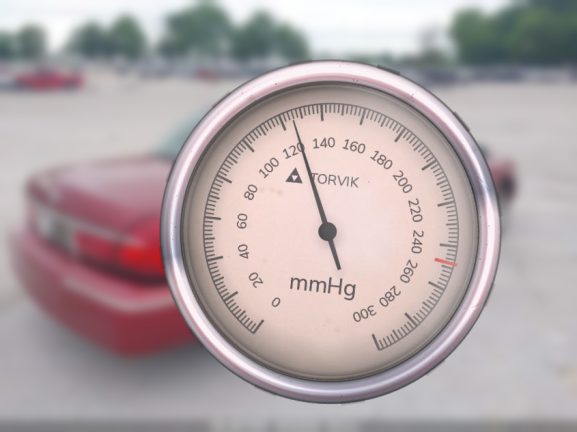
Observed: 126 mmHg
